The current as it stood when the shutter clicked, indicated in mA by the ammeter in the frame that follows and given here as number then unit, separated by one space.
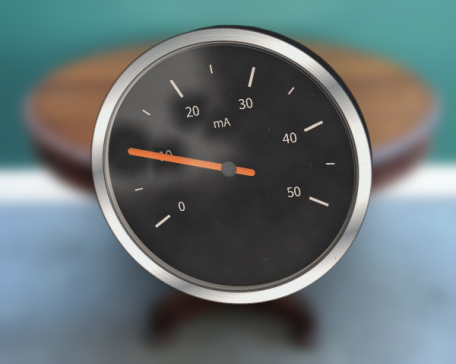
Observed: 10 mA
